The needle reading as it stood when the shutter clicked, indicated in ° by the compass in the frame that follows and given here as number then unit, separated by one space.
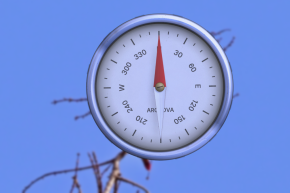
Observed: 0 °
